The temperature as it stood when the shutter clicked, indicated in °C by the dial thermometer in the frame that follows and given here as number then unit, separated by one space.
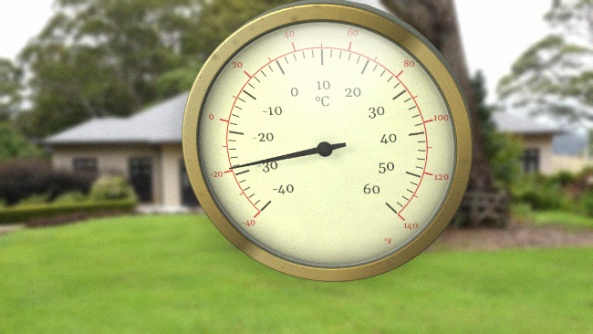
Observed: -28 °C
